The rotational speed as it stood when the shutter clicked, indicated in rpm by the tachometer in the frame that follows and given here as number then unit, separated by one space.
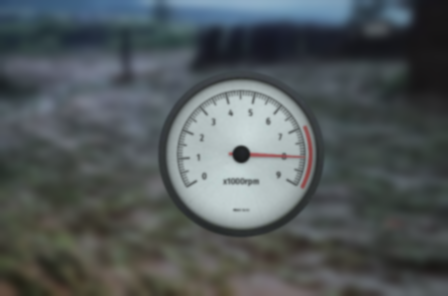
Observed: 8000 rpm
